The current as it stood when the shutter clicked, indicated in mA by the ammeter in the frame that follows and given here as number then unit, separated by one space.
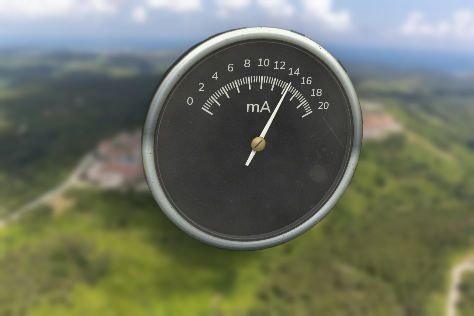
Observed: 14 mA
